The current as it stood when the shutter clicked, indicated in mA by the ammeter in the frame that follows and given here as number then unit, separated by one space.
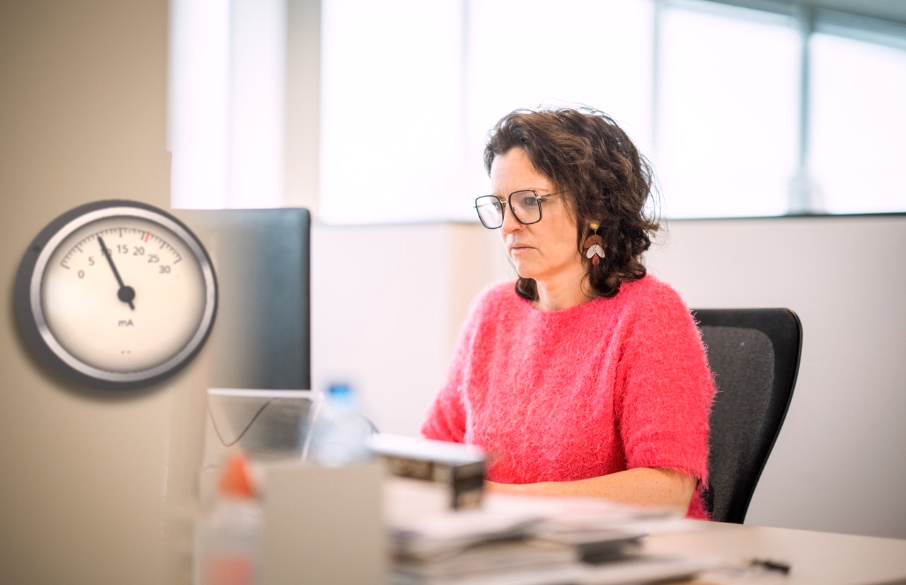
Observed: 10 mA
